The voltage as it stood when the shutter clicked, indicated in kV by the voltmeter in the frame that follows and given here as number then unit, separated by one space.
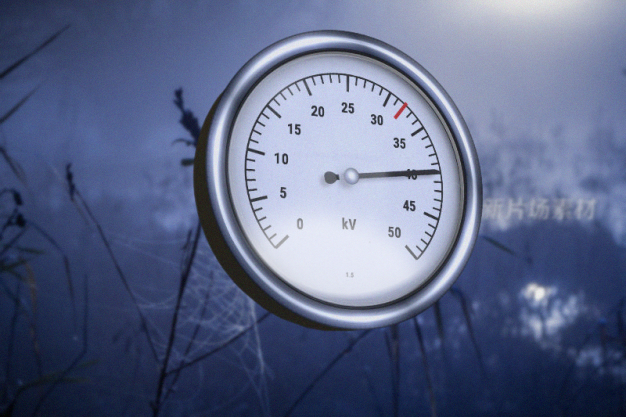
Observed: 40 kV
